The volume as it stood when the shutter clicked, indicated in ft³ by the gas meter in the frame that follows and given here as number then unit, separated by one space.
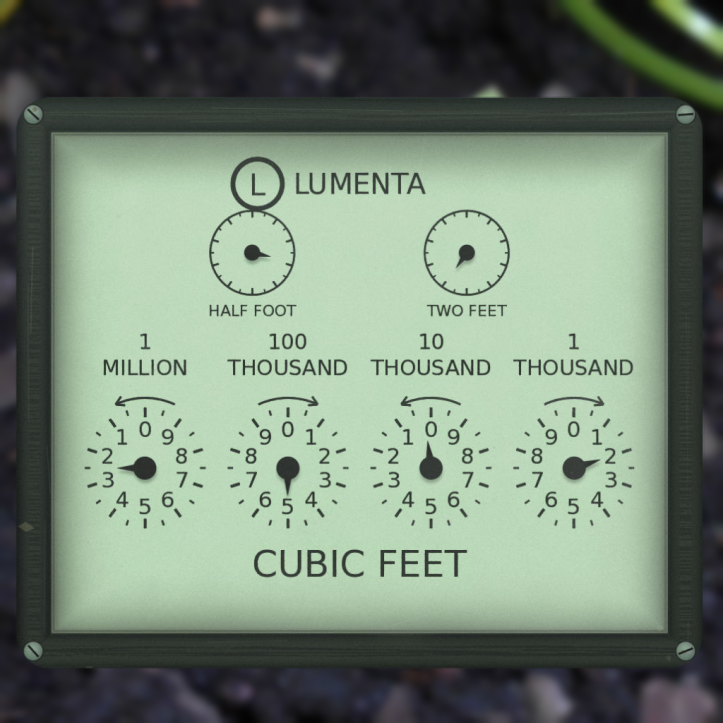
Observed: 250200 ft³
